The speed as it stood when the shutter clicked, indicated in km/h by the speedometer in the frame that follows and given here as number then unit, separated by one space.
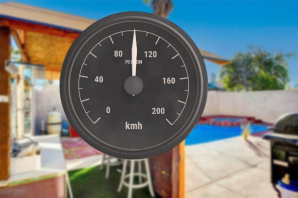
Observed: 100 km/h
